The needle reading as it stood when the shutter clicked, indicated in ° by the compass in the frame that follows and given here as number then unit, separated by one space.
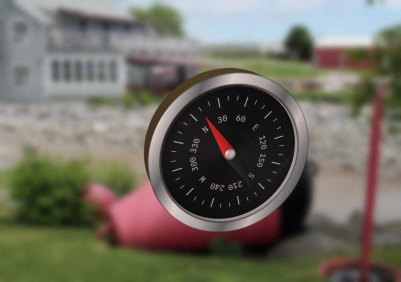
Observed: 10 °
